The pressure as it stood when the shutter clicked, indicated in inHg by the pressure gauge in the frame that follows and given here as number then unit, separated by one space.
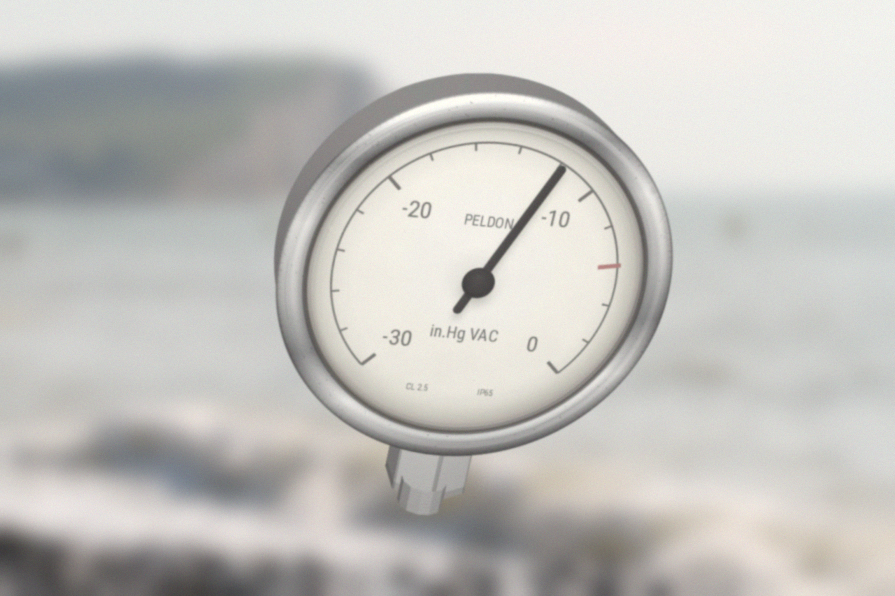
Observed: -12 inHg
